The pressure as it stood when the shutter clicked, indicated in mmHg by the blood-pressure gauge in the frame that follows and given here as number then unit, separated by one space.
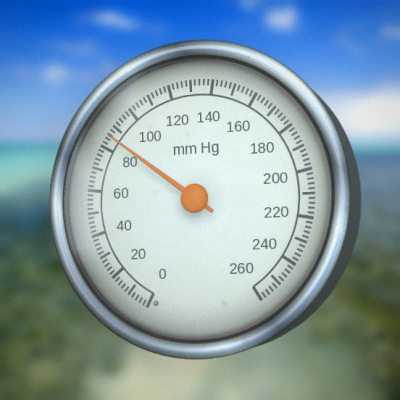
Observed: 86 mmHg
